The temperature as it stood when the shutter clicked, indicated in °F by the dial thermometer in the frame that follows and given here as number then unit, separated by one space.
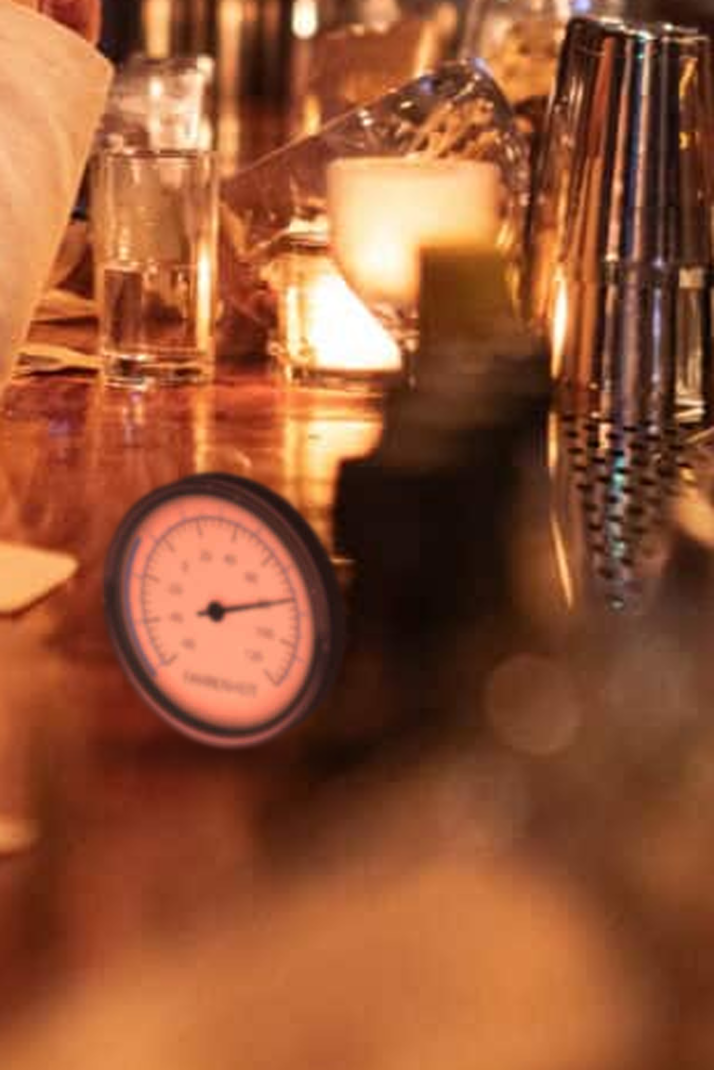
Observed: 80 °F
